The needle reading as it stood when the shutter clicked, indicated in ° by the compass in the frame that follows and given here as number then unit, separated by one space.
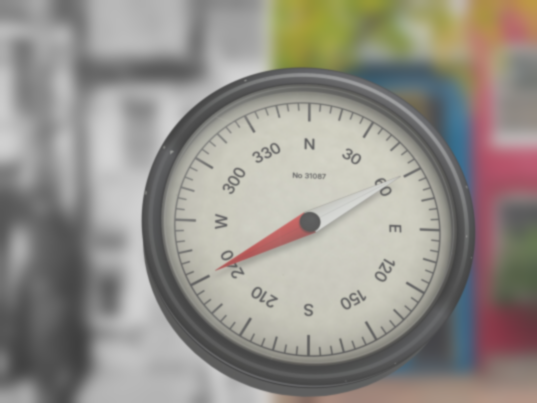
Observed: 240 °
